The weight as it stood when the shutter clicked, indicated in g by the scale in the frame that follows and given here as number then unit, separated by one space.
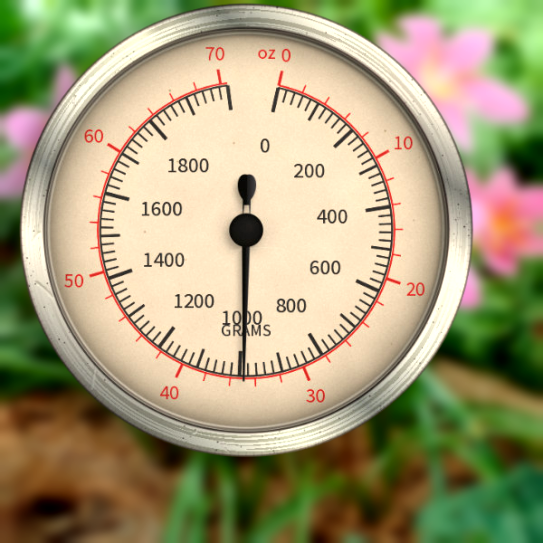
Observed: 990 g
